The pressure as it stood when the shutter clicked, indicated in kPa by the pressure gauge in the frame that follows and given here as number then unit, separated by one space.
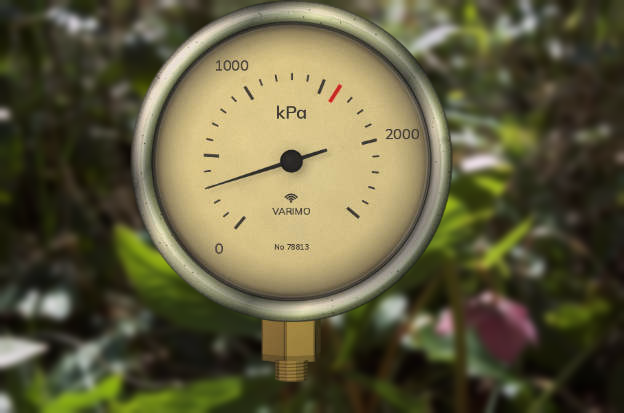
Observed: 300 kPa
